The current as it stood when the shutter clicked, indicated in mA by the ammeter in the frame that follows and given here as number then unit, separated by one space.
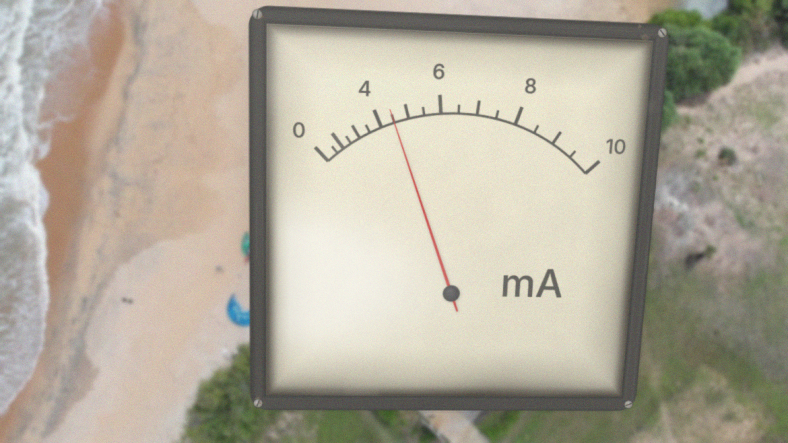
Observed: 4.5 mA
